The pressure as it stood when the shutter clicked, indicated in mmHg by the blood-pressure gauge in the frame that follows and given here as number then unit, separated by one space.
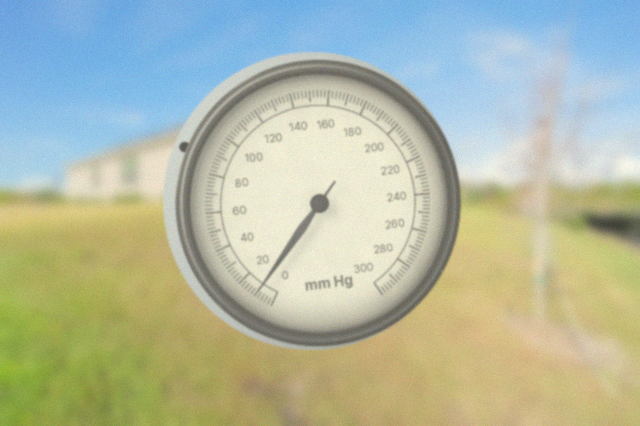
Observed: 10 mmHg
